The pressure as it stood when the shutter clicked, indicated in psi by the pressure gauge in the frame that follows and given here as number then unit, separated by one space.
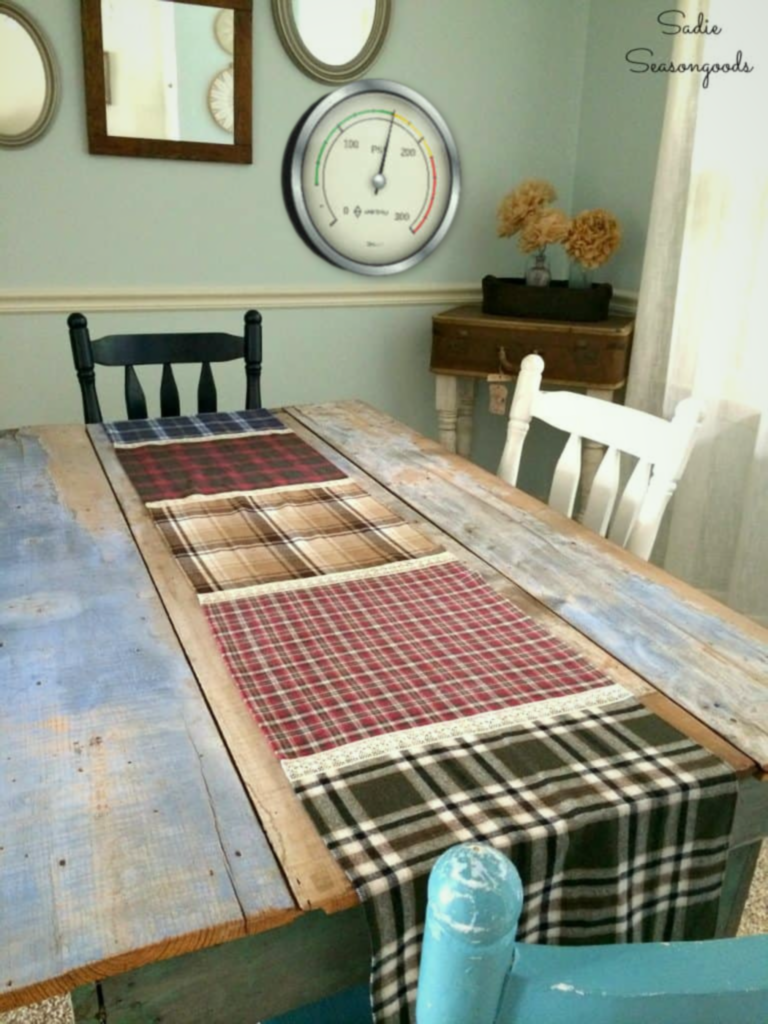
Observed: 160 psi
